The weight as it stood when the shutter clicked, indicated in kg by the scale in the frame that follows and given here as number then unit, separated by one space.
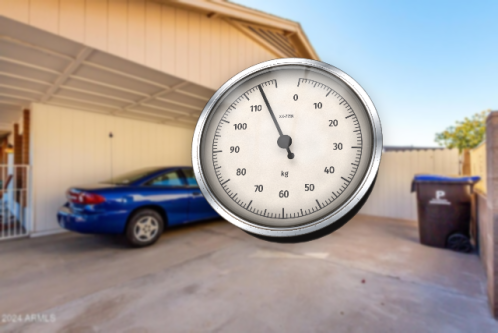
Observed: 115 kg
